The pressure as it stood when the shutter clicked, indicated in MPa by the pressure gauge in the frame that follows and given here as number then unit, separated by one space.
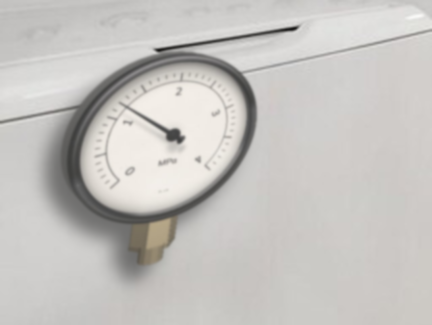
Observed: 1.2 MPa
